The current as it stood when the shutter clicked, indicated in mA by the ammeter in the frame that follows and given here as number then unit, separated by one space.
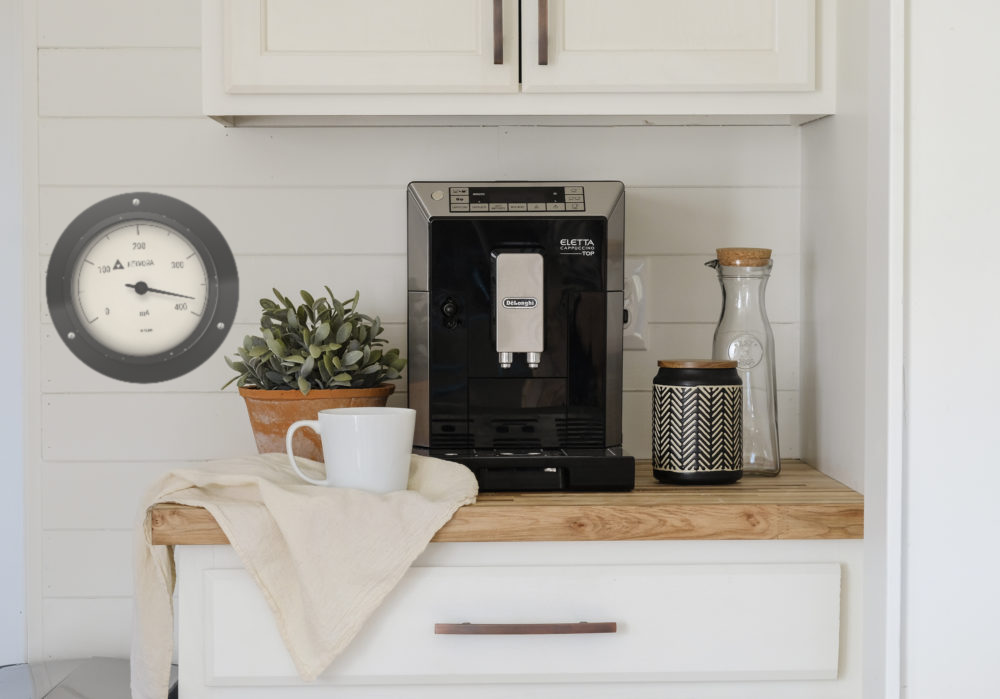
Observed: 375 mA
